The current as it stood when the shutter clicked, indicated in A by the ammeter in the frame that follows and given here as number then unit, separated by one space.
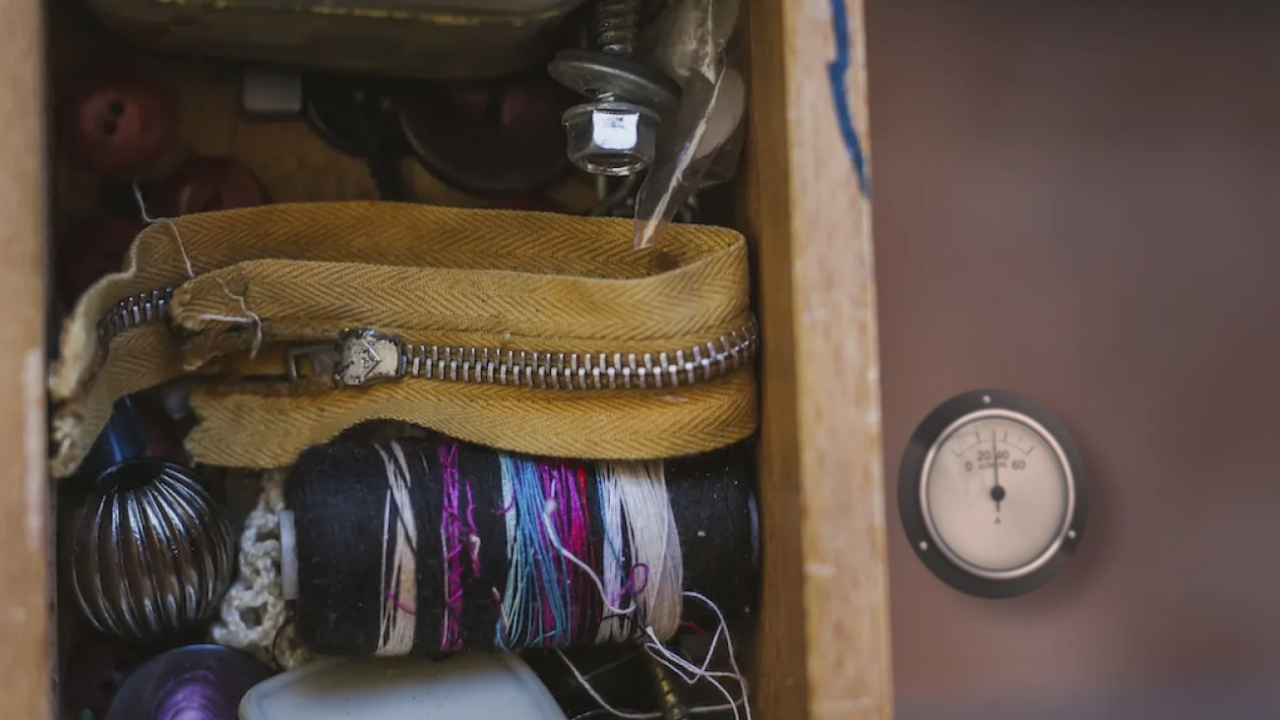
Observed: 30 A
